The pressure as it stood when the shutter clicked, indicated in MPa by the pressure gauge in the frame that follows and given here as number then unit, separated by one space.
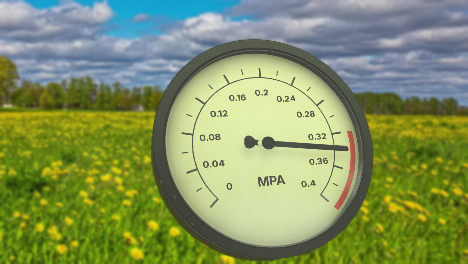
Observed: 0.34 MPa
